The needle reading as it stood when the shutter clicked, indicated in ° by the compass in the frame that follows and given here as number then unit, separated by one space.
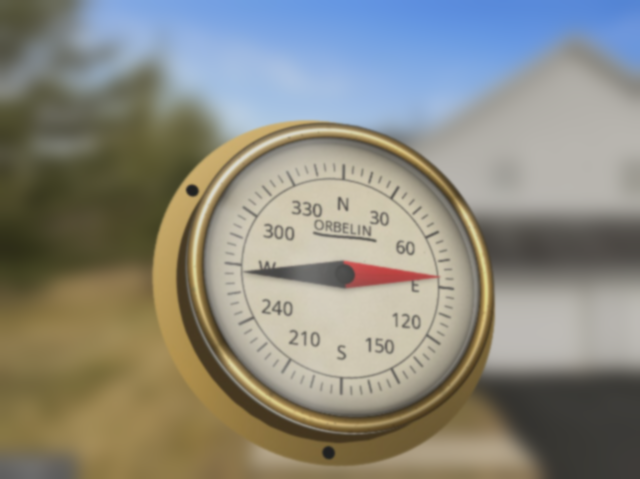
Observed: 85 °
